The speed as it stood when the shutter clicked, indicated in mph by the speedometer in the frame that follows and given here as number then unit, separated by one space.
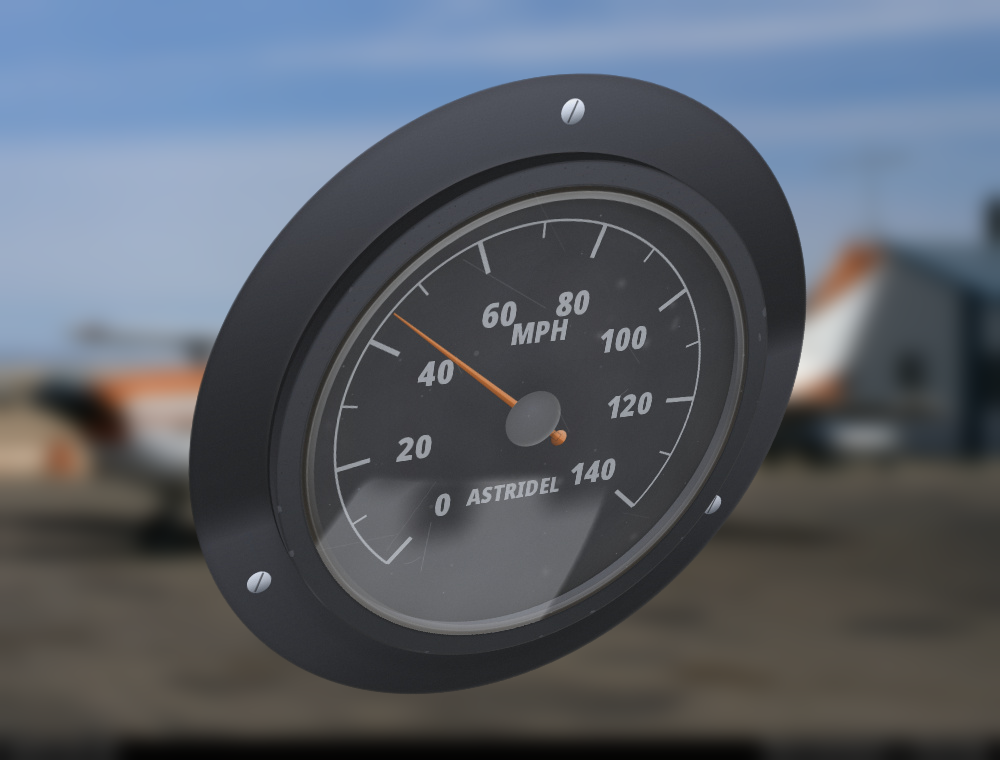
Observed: 45 mph
